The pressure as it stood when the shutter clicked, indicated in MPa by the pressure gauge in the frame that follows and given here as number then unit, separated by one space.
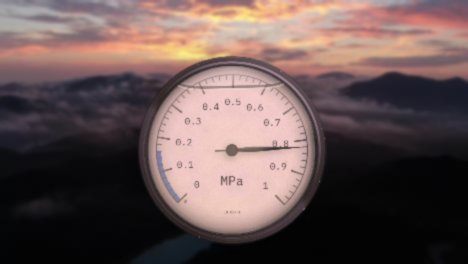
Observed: 0.82 MPa
